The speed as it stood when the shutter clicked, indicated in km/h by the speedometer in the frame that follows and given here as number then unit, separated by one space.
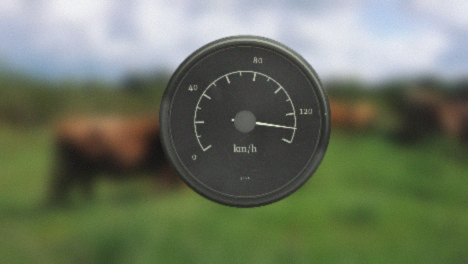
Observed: 130 km/h
